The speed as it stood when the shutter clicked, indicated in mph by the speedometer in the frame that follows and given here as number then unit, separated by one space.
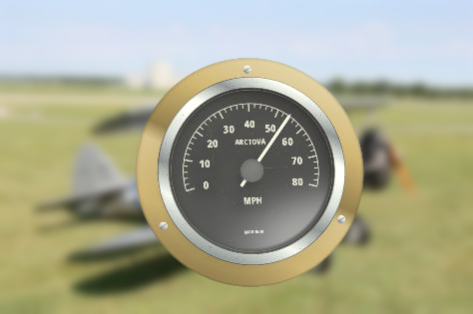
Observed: 54 mph
